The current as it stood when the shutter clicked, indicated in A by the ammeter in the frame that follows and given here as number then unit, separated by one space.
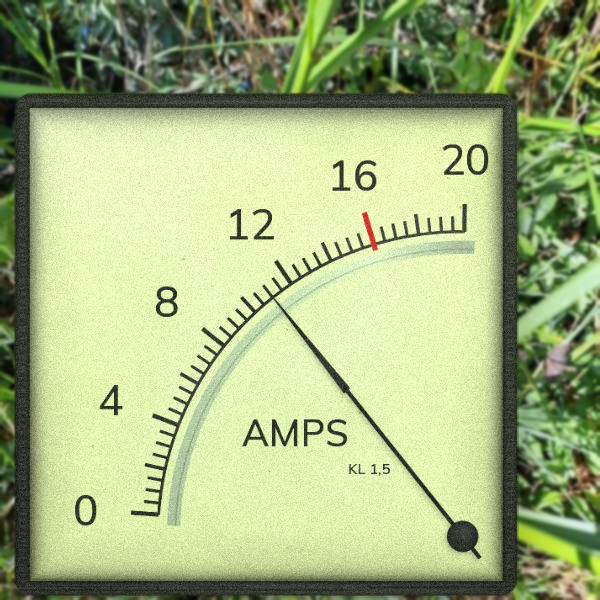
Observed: 11 A
